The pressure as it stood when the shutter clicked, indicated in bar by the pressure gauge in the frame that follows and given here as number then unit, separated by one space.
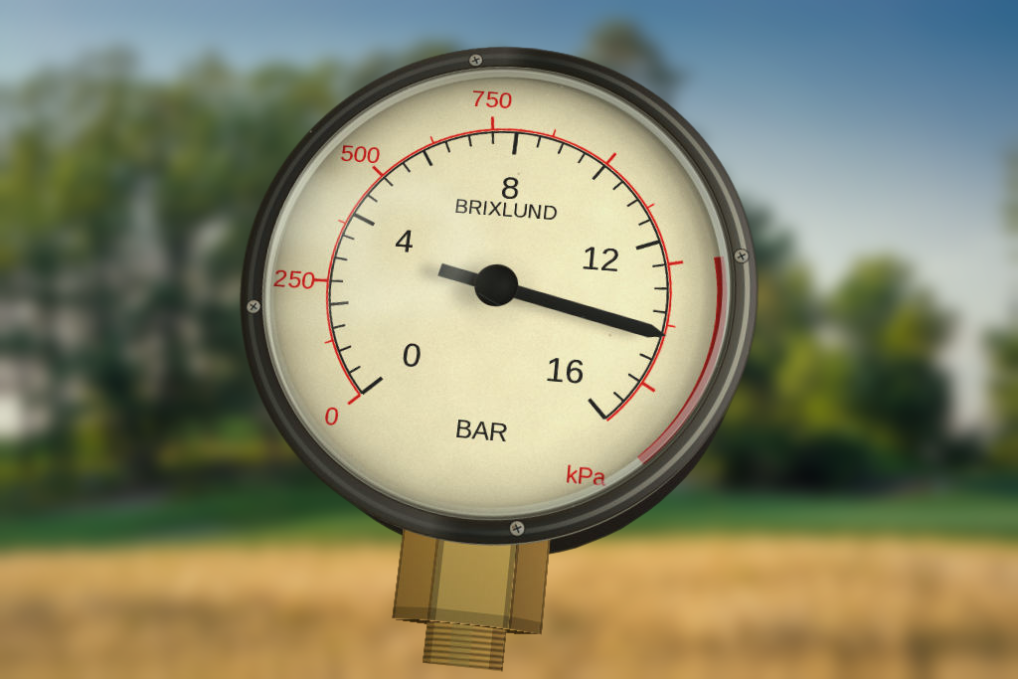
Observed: 14 bar
